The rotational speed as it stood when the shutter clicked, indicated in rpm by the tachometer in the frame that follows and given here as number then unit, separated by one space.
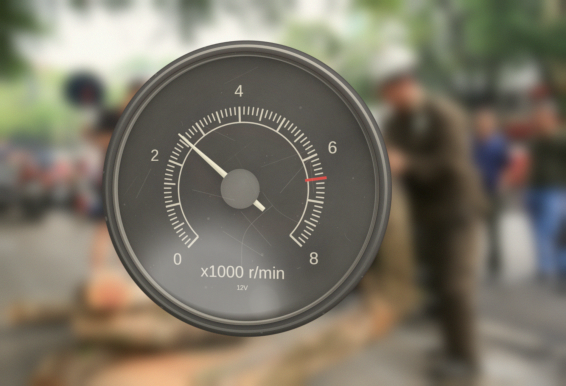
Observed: 2600 rpm
